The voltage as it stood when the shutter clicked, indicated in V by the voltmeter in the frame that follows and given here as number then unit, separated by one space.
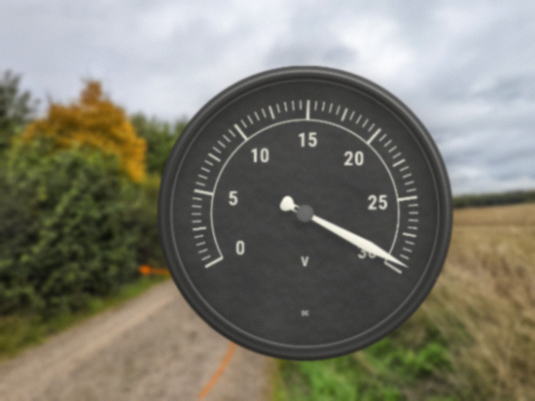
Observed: 29.5 V
